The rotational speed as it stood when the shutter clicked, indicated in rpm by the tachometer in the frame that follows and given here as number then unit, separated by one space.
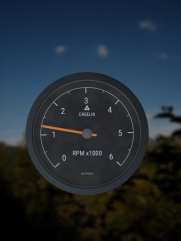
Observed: 1250 rpm
